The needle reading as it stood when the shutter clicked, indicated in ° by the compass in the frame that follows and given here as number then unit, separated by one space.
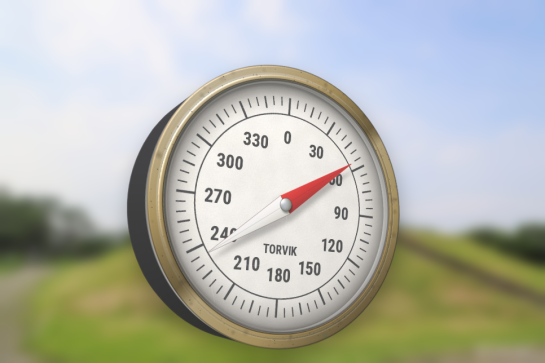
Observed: 55 °
